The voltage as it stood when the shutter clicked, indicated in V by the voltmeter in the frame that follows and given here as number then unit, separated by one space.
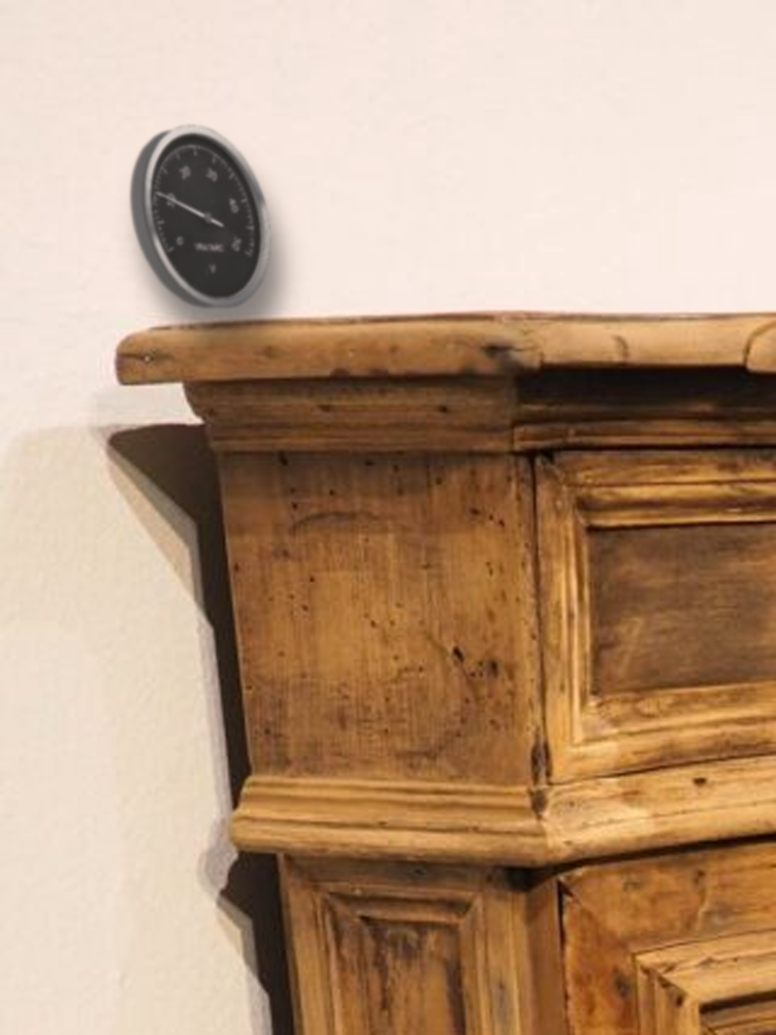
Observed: 10 V
